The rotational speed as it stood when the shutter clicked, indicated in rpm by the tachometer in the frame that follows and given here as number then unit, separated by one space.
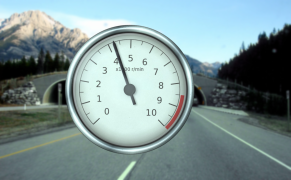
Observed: 4250 rpm
